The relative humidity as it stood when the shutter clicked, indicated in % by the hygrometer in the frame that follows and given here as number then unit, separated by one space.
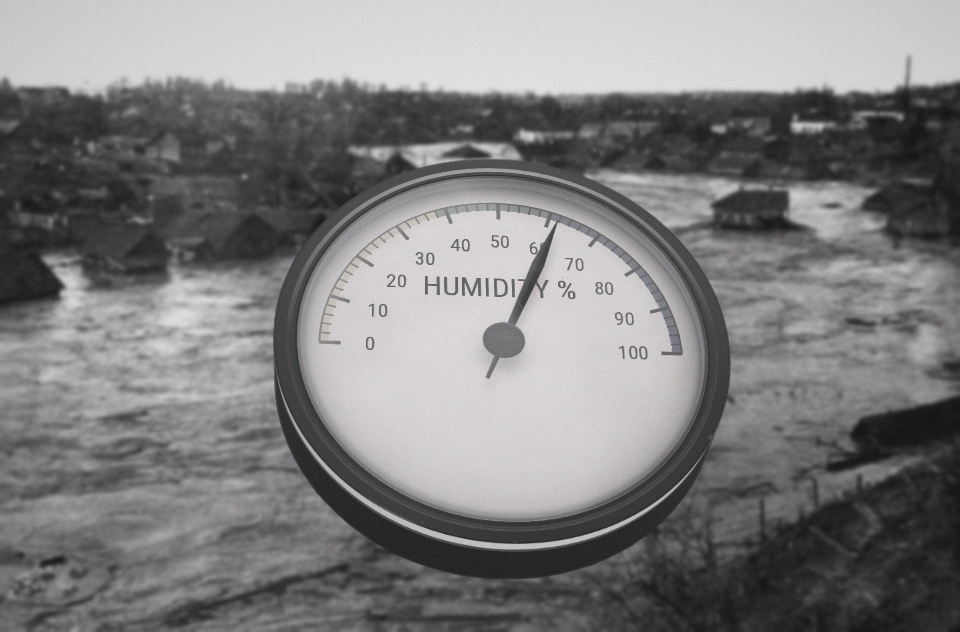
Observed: 62 %
